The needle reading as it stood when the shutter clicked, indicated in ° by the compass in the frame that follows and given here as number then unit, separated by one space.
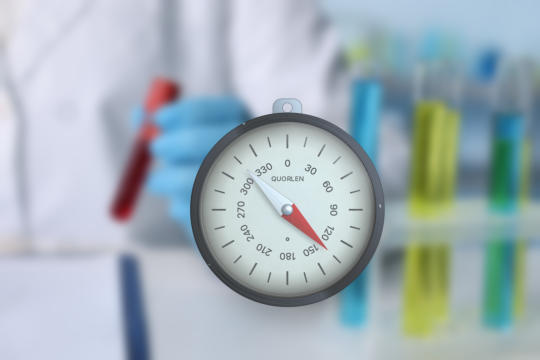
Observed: 135 °
